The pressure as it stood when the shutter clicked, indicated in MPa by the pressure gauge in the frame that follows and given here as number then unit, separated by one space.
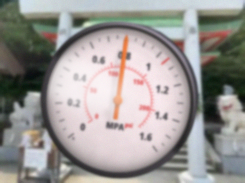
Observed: 0.8 MPa
